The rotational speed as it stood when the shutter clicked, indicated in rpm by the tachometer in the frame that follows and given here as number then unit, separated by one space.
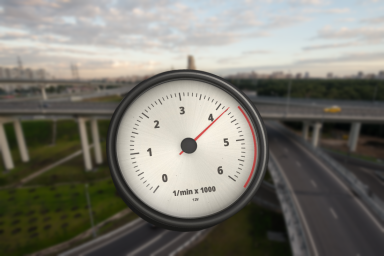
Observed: 4200 rpm
